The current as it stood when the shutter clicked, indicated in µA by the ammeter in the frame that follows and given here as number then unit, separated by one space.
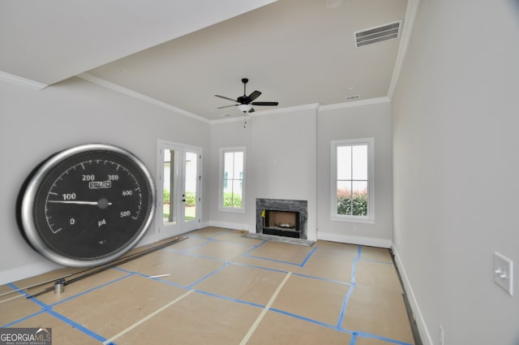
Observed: 80 µA
